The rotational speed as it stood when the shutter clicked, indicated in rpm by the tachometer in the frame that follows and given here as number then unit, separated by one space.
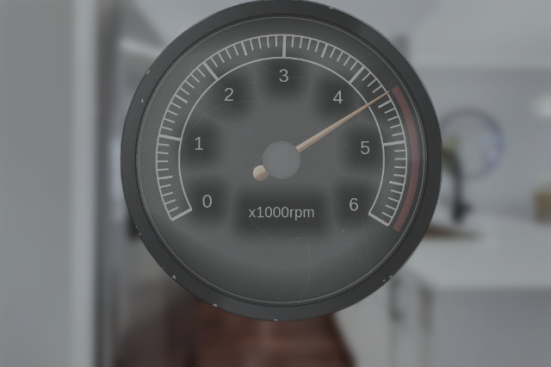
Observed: 4400 rpm
